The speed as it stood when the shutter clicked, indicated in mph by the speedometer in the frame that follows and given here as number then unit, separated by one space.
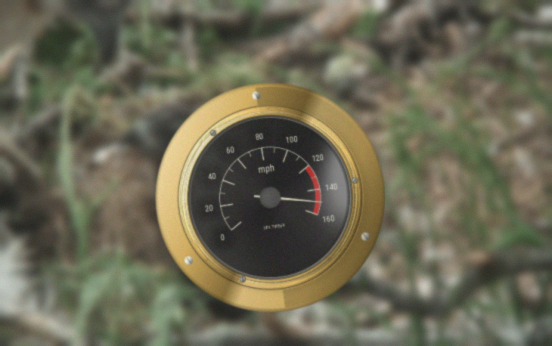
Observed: 150 mph
